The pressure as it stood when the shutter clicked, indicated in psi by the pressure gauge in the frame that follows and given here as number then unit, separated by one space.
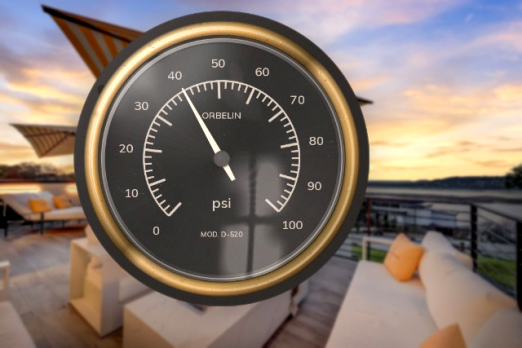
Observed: 40 psi
